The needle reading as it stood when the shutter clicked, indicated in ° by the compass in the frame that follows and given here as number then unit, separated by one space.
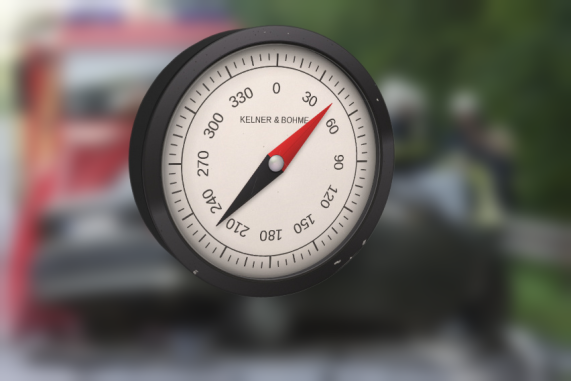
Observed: 45 °
